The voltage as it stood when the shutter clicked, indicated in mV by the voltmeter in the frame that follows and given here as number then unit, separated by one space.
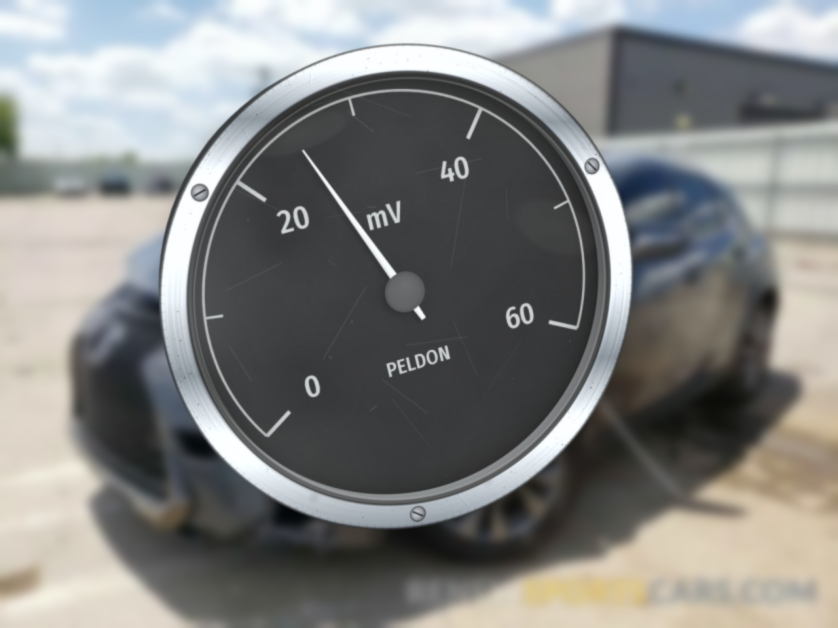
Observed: 25 mV
